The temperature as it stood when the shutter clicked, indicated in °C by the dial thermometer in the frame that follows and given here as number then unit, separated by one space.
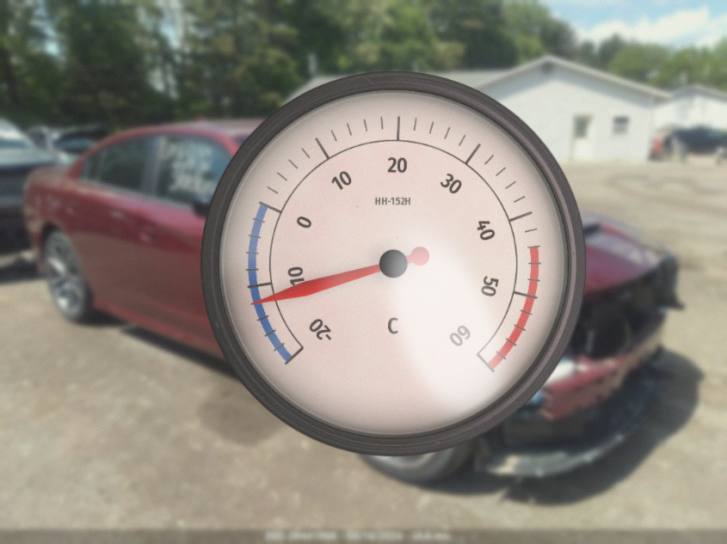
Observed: -12 °C
